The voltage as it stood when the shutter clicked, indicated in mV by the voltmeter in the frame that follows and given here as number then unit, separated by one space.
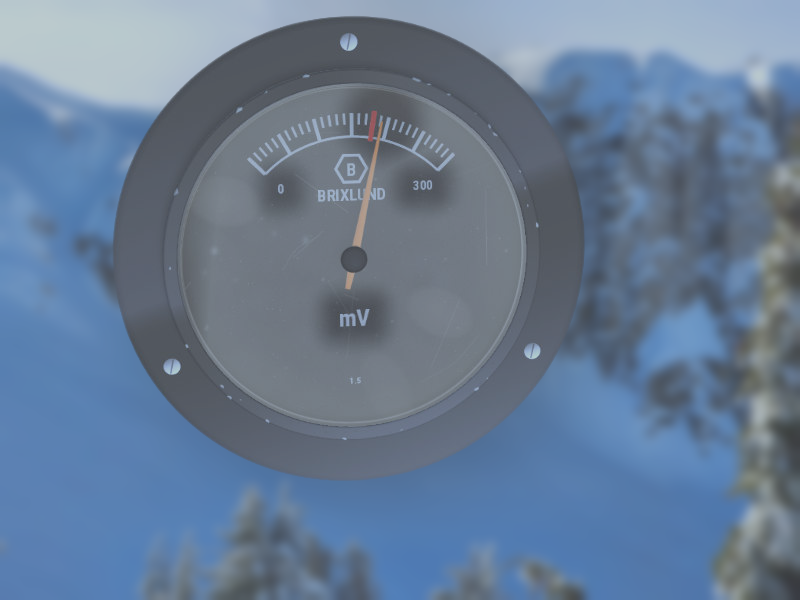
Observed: 190 mV
